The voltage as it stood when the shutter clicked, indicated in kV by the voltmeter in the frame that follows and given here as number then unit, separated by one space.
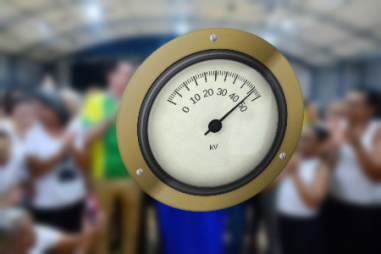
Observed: 45 kV
